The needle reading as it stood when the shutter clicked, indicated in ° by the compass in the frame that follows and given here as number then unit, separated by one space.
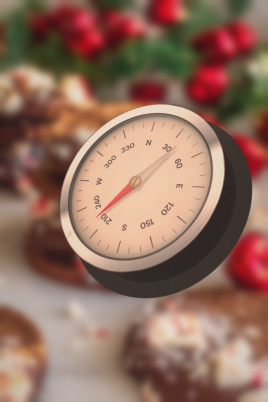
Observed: 220 °
